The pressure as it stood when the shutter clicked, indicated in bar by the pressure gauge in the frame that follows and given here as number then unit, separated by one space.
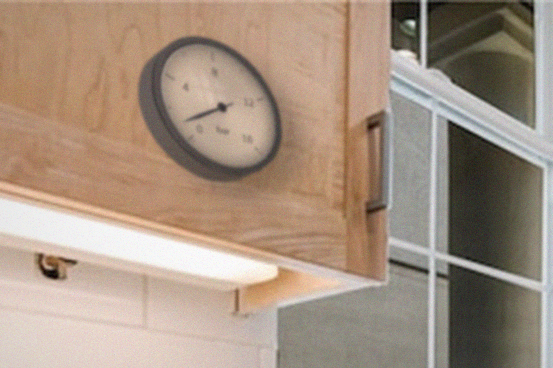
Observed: 1 bar
